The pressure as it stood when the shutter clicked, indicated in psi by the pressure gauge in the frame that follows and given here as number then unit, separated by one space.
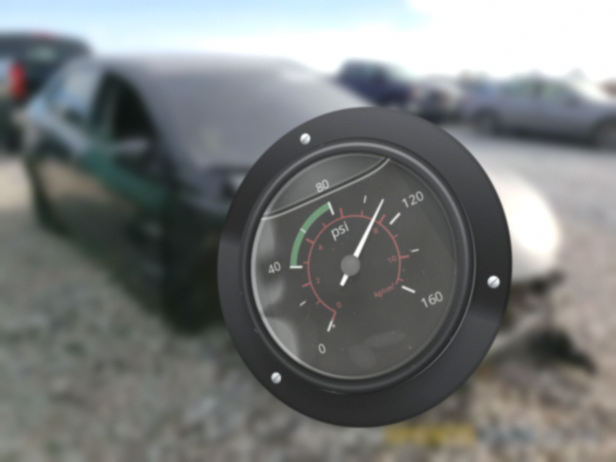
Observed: 110 psi
